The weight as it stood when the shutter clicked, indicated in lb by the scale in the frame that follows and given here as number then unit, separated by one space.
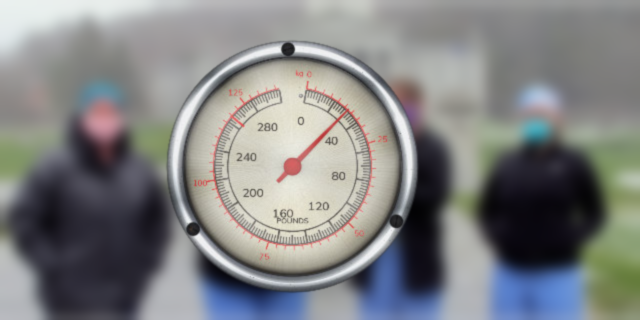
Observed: 30 lb
